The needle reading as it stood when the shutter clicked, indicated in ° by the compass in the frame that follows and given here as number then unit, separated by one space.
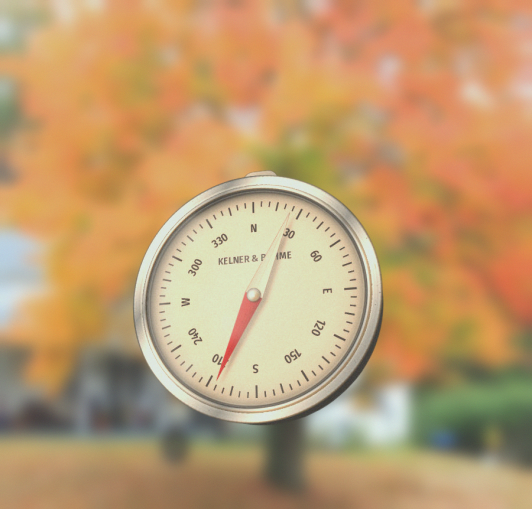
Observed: 205 °
